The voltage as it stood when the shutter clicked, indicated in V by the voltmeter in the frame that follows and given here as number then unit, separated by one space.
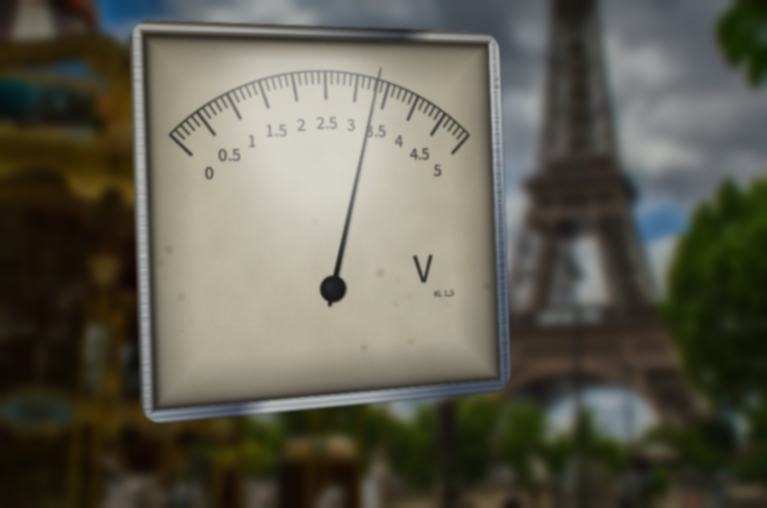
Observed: 3.3 V
